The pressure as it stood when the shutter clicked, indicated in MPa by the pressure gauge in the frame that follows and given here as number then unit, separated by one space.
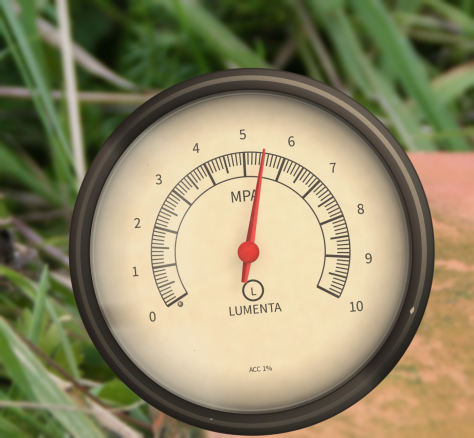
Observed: 5.5 MPa
